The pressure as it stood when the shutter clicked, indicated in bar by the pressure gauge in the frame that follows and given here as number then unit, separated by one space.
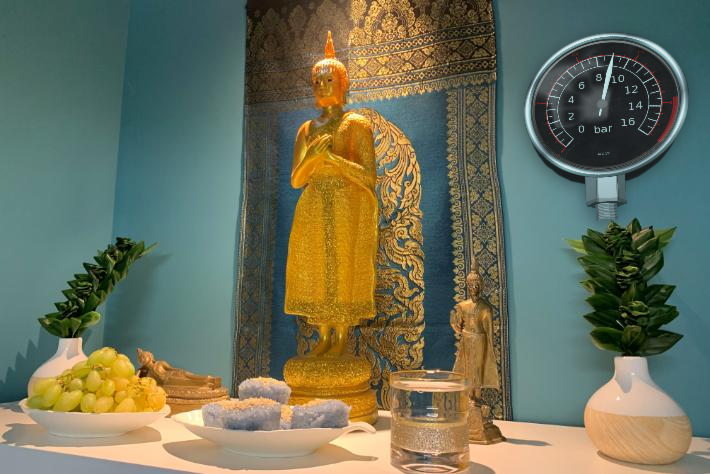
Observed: 9 bar
